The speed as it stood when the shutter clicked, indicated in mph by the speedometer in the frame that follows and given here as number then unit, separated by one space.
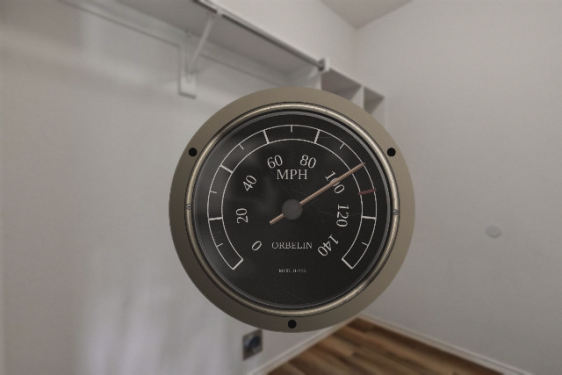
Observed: 100 mph
